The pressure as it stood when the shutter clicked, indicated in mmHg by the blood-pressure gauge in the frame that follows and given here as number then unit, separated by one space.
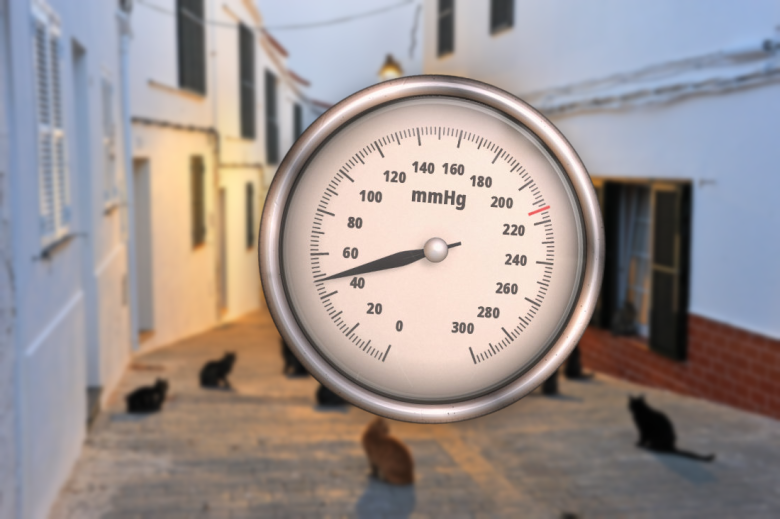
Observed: 48 mmHg
